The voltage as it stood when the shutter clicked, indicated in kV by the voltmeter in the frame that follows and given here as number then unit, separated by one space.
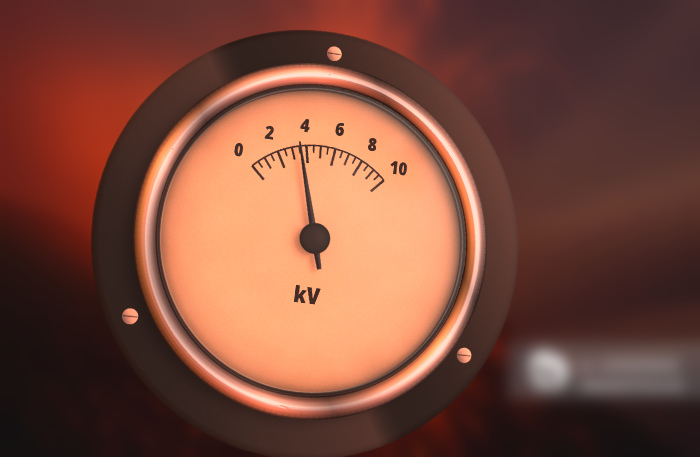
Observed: 3.5 kV
